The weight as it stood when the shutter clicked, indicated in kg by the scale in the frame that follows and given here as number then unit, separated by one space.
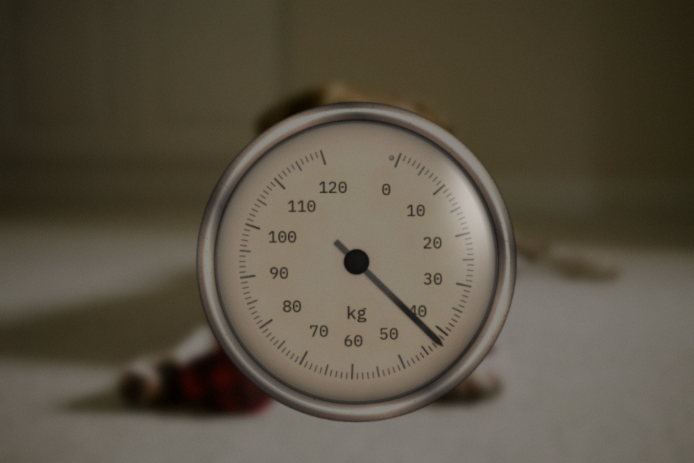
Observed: 42 kg
